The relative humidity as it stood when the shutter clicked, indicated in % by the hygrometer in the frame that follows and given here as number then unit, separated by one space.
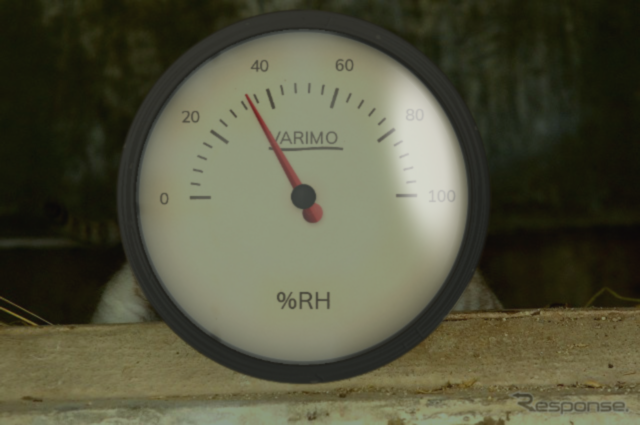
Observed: 34 %
